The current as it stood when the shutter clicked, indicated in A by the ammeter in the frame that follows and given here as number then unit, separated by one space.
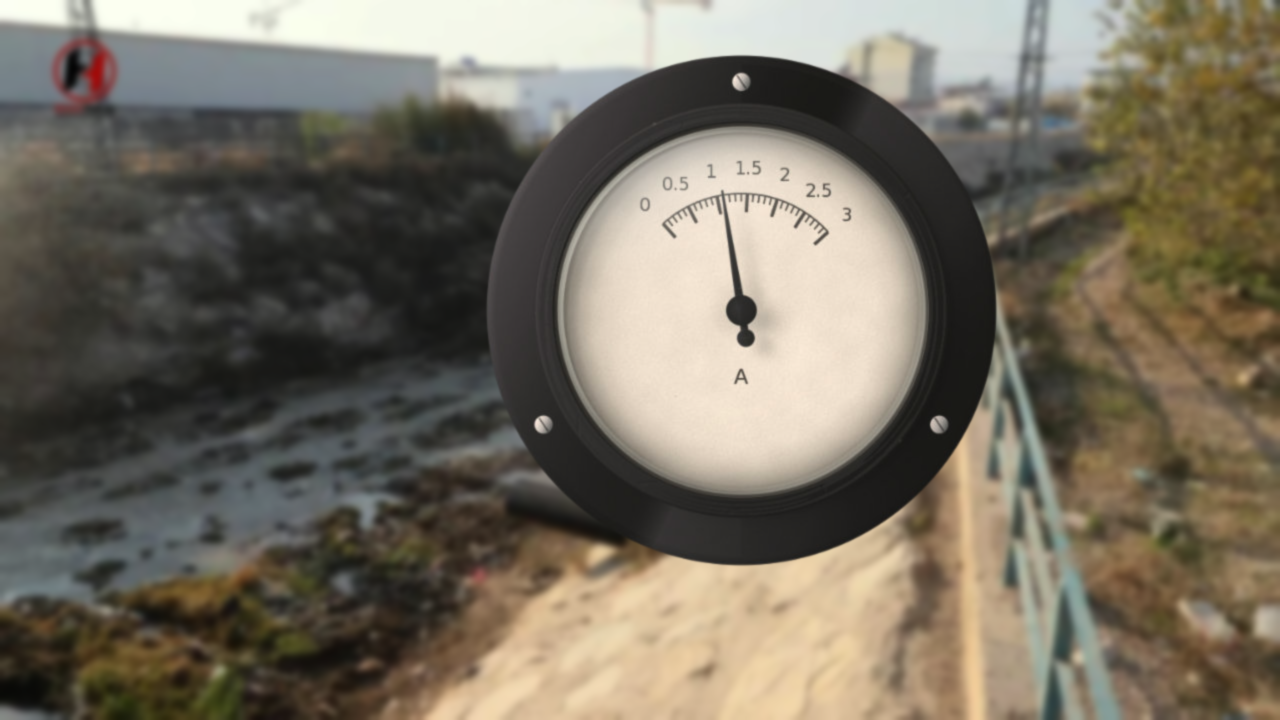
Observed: 1.1 A
